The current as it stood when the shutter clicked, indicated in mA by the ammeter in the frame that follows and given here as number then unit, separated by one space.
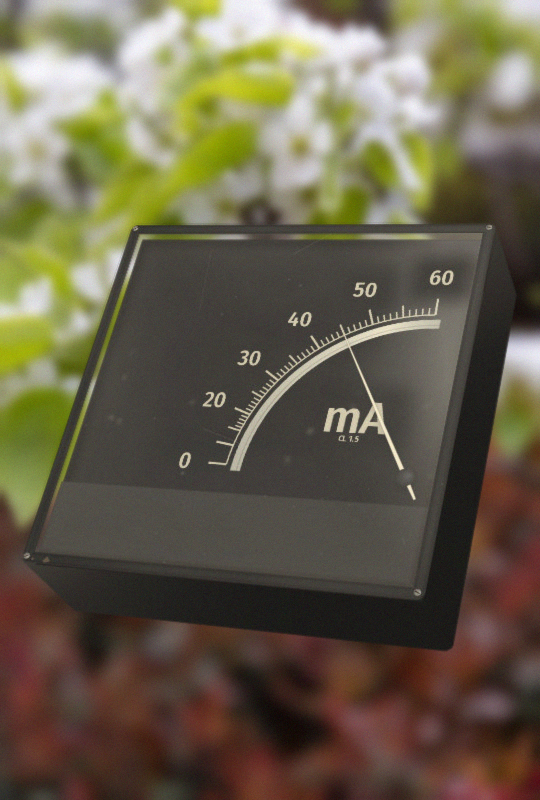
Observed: 45 mA
